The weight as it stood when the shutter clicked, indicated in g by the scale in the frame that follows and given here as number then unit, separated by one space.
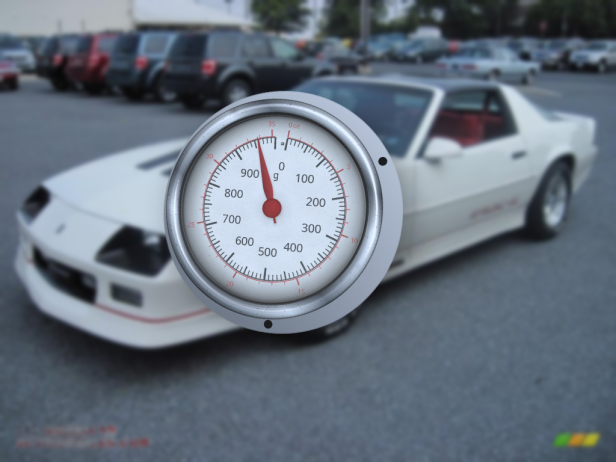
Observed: 960 g
